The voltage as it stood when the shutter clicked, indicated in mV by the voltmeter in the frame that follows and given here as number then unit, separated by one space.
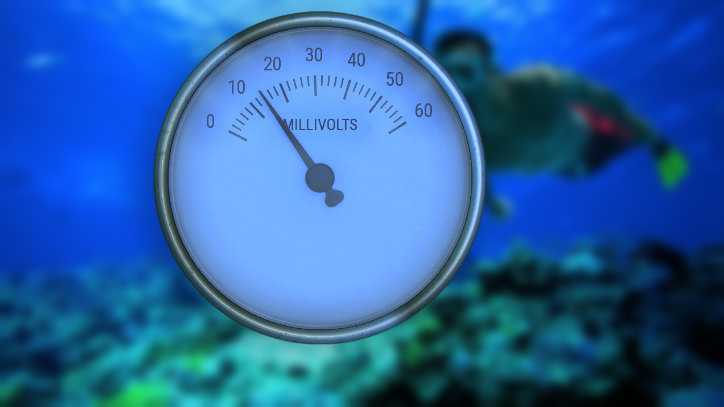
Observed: 14 mV
